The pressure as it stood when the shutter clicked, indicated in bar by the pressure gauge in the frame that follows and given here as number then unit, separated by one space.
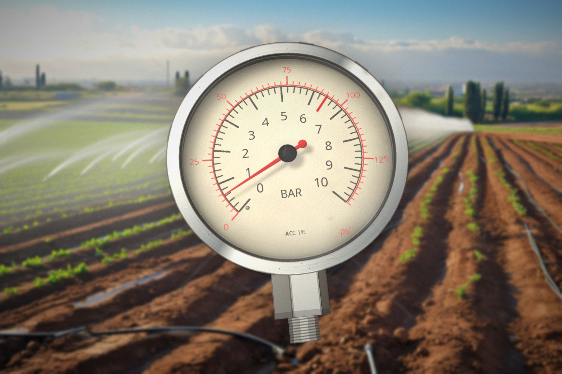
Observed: 0.6 bar
